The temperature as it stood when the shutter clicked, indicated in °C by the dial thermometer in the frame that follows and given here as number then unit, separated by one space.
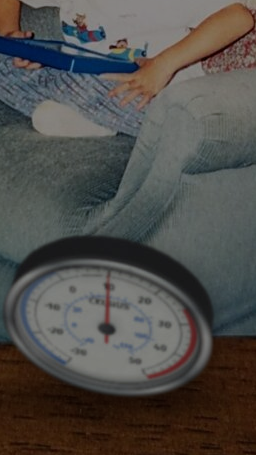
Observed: 10 °C
